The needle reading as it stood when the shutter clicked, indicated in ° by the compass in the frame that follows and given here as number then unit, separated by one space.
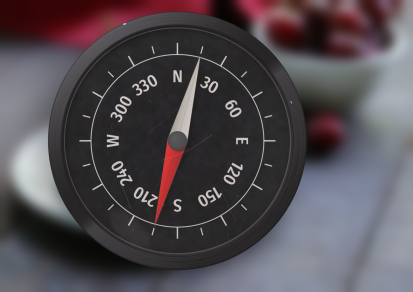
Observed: 195 °
